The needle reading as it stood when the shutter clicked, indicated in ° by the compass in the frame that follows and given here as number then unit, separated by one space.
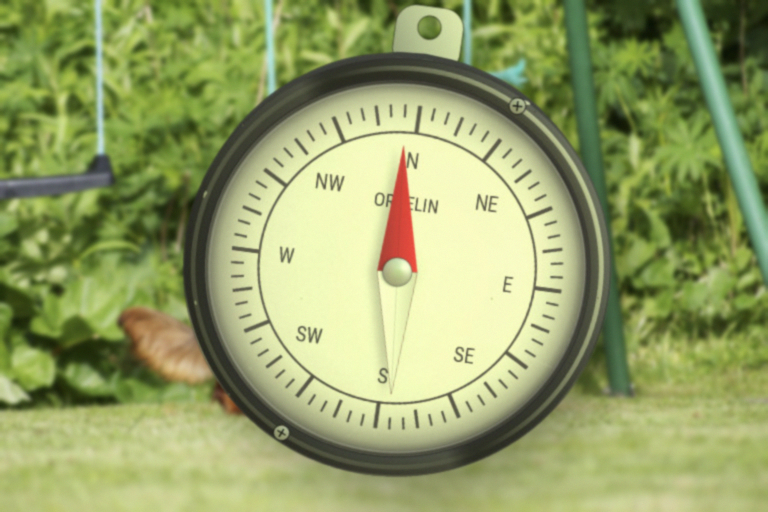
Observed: 355 °
